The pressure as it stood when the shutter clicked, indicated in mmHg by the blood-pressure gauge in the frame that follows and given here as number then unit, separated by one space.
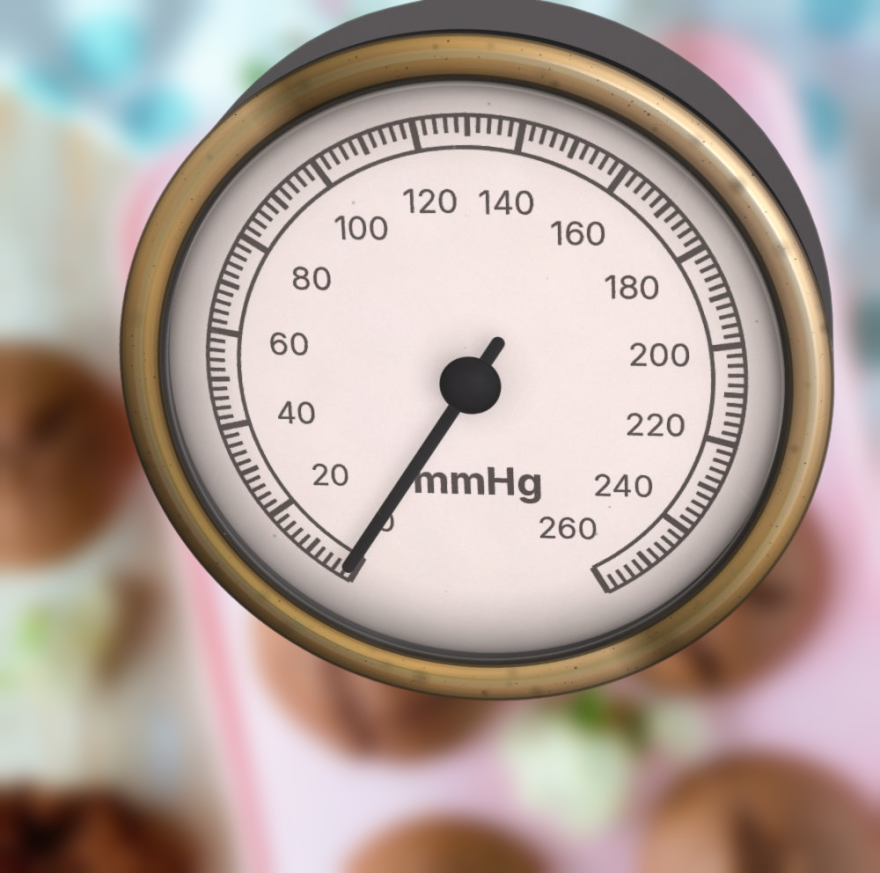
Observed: 2 mmHg
